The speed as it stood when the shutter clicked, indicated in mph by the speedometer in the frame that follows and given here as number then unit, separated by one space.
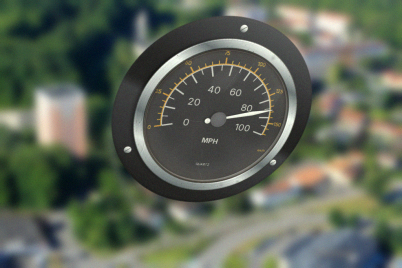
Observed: 85 mph
